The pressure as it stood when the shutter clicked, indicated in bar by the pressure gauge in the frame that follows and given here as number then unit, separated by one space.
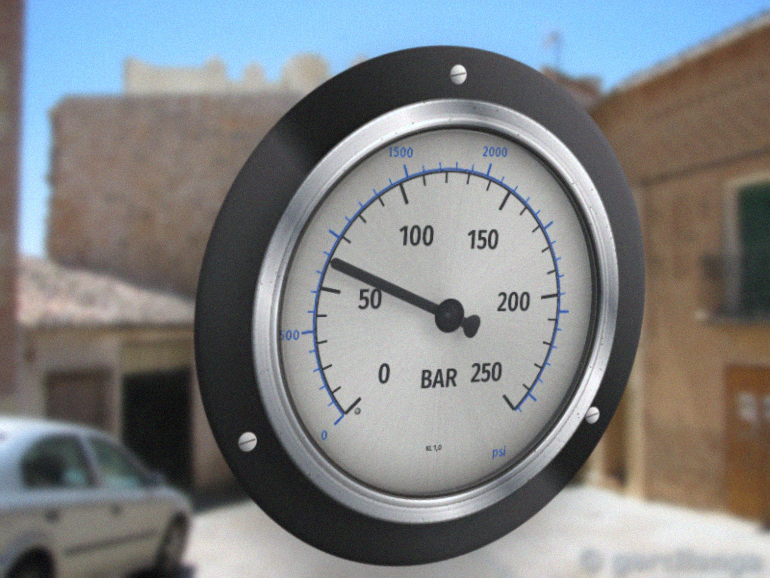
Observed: 60 bar
